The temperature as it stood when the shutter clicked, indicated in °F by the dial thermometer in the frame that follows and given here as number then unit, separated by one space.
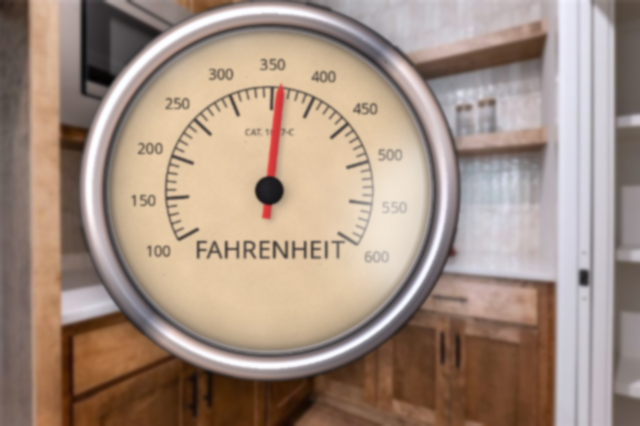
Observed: 360 °F
